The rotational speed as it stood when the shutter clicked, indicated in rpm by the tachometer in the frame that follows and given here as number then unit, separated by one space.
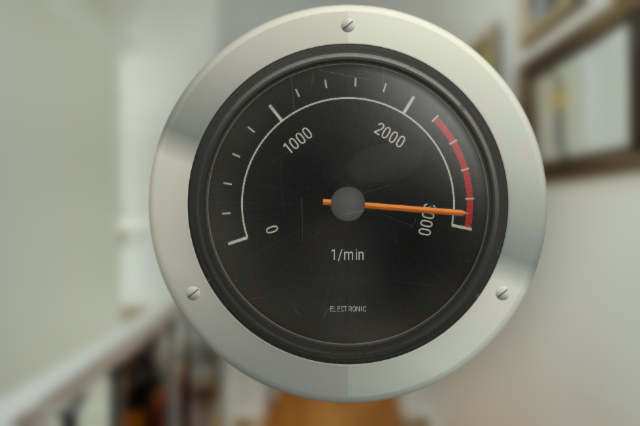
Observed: 2900 rpm
